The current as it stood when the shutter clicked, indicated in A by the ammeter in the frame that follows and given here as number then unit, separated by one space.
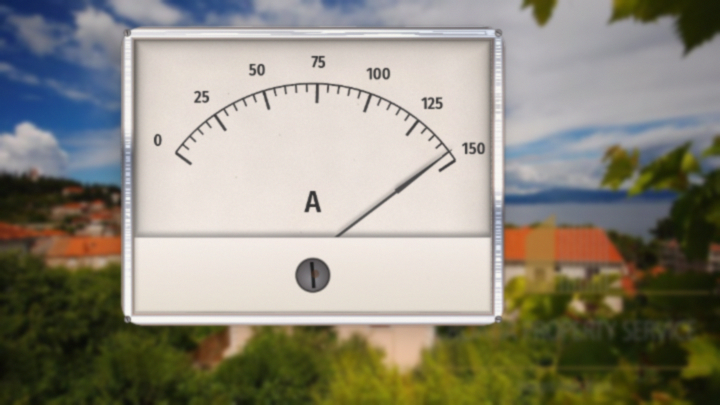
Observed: 145 A
